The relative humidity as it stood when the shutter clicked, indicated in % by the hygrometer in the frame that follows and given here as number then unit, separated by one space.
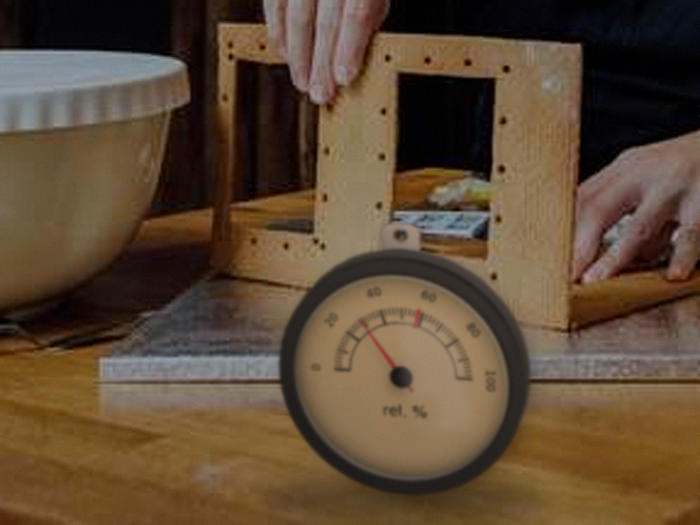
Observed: 30 %
